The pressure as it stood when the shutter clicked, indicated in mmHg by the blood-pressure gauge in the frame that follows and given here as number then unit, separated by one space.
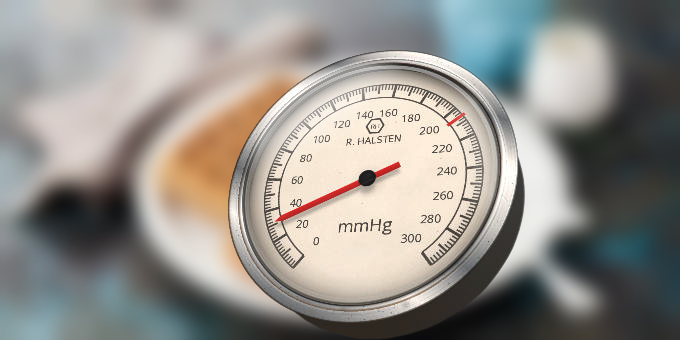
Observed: 30 mmHg
